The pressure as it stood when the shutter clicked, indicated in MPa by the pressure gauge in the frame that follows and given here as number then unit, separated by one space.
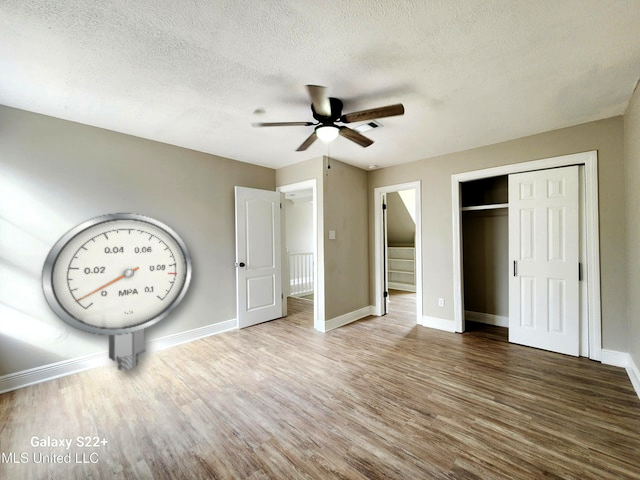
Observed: 0.005 MPa
